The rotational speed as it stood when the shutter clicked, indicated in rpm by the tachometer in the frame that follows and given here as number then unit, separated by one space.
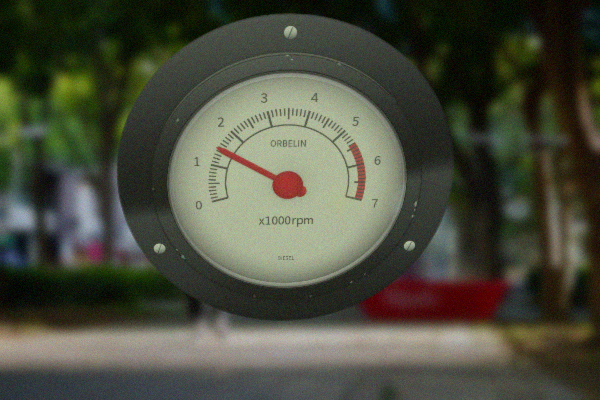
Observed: 1500 rpm
